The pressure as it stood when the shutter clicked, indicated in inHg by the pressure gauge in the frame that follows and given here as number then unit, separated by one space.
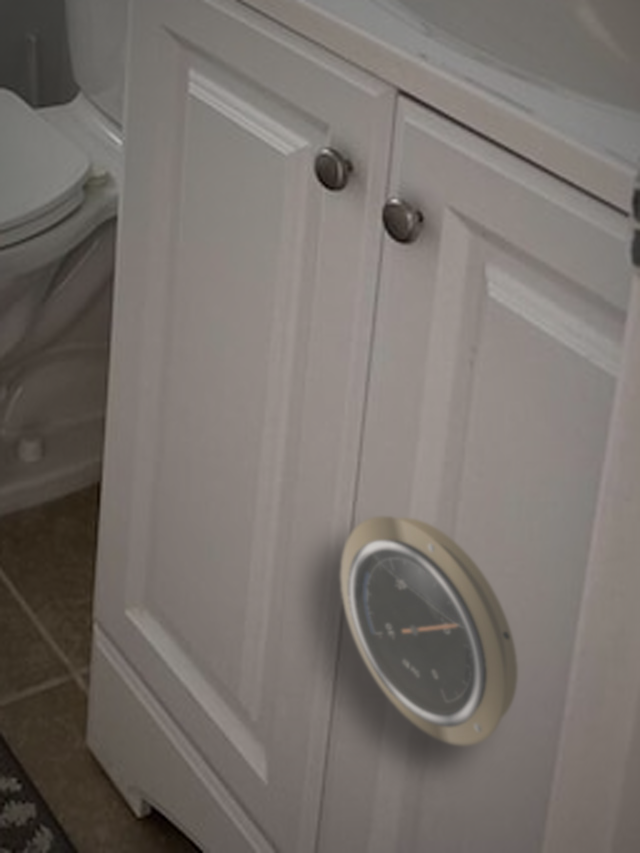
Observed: -10 inHg
